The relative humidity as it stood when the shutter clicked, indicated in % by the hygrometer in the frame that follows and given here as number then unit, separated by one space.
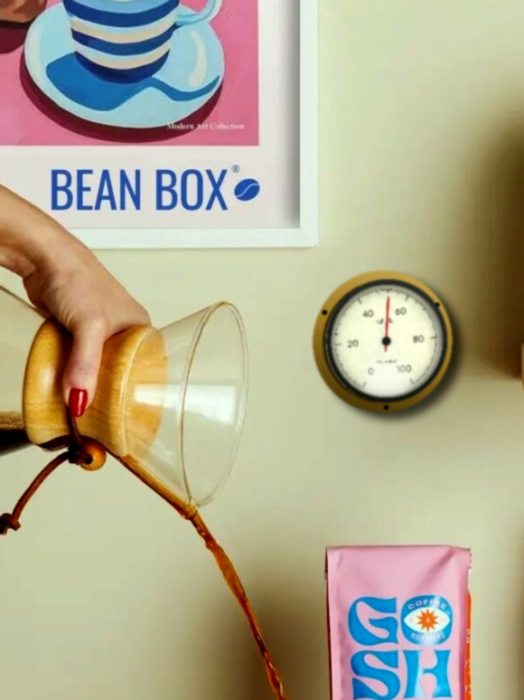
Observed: 52 %
